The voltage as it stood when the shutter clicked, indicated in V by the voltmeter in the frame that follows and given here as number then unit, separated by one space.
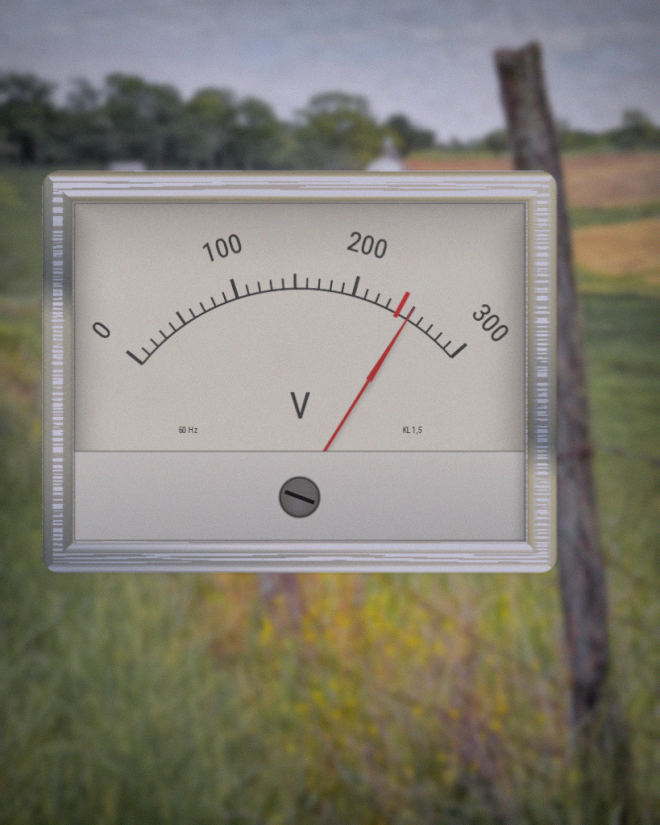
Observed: 250 V
